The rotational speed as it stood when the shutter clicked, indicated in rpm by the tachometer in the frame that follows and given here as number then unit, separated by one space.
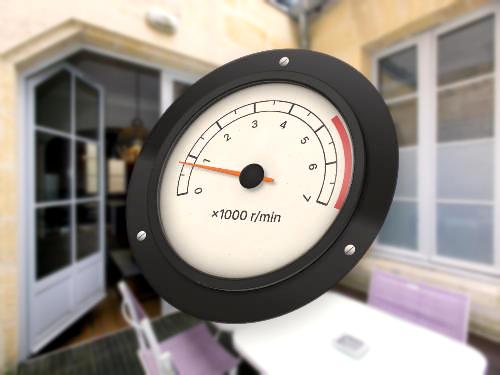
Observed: 750 rpm
